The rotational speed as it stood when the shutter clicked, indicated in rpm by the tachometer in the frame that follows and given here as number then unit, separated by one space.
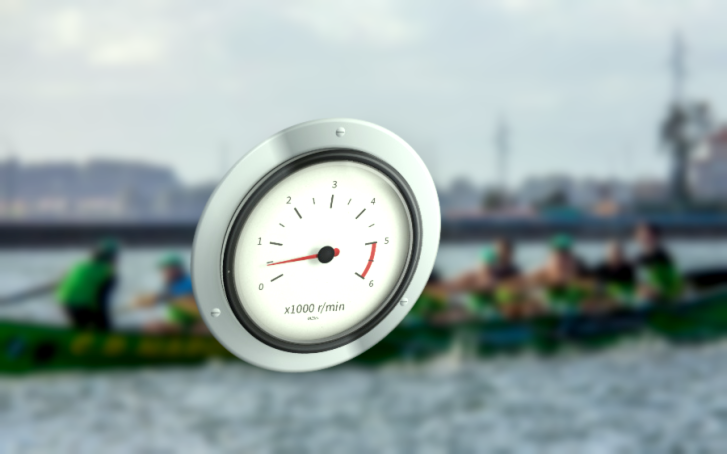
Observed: 500 rpm
